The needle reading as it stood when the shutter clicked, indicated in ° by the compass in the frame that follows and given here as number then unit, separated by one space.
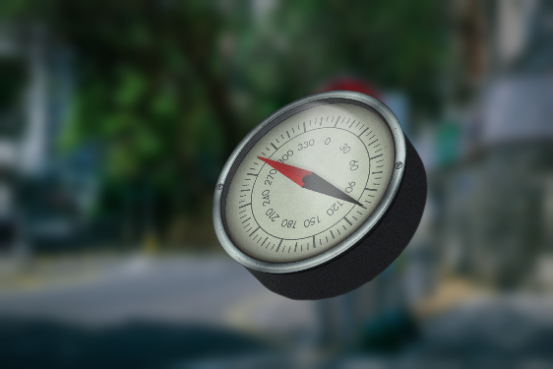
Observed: 285 °
